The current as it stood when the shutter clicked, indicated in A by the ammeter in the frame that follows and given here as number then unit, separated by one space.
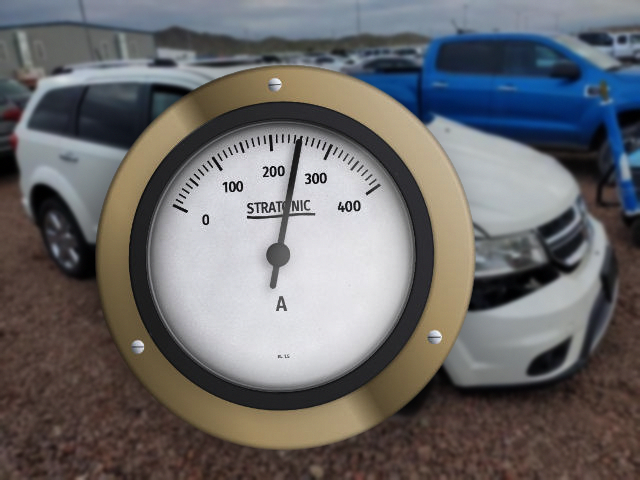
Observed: 250 A
